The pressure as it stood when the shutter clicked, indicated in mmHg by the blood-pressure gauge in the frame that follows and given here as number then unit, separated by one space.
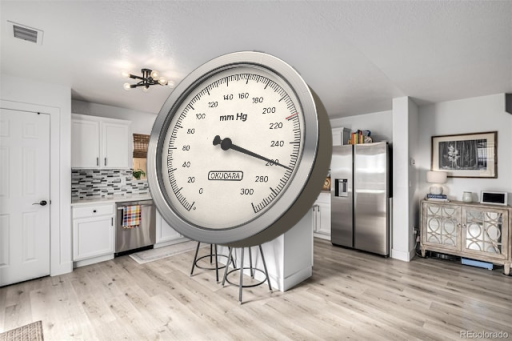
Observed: 260 mmHg
